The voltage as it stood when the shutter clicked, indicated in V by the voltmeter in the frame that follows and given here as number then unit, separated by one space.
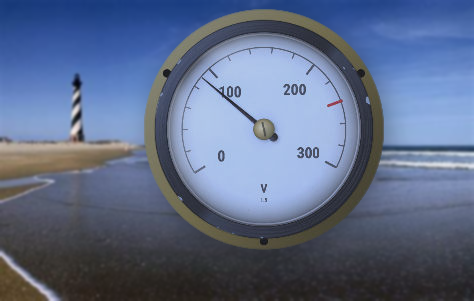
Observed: 90 V
